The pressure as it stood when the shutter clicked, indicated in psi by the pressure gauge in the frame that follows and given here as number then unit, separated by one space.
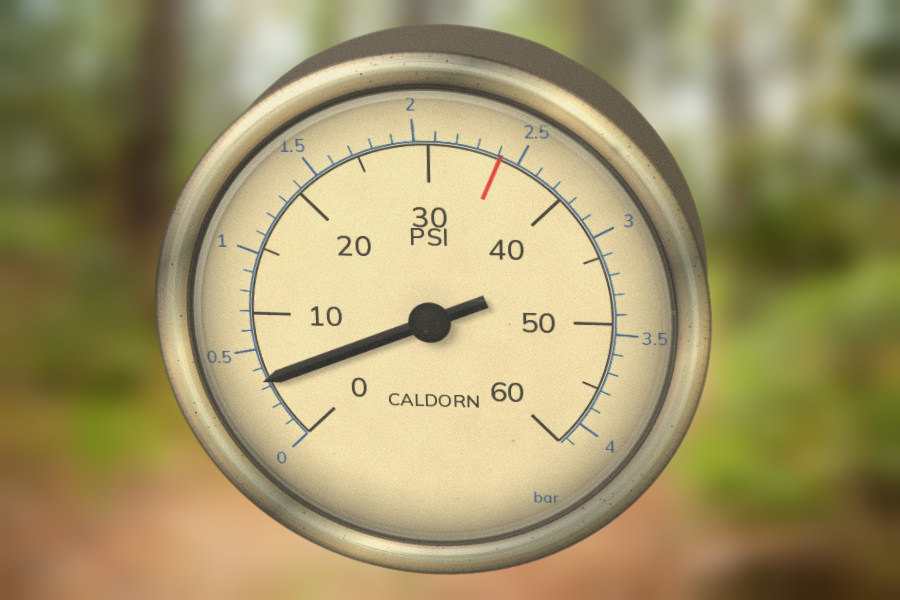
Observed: 5 psi
